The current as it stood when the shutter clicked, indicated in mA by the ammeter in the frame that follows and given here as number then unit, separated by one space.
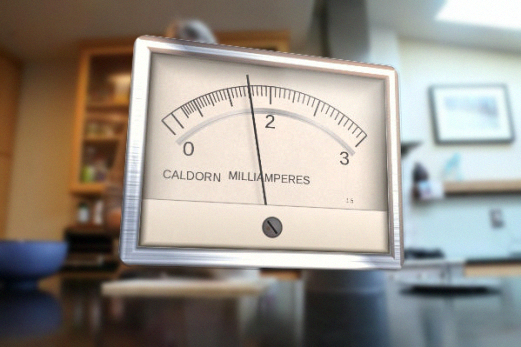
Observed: 1.75 mA
